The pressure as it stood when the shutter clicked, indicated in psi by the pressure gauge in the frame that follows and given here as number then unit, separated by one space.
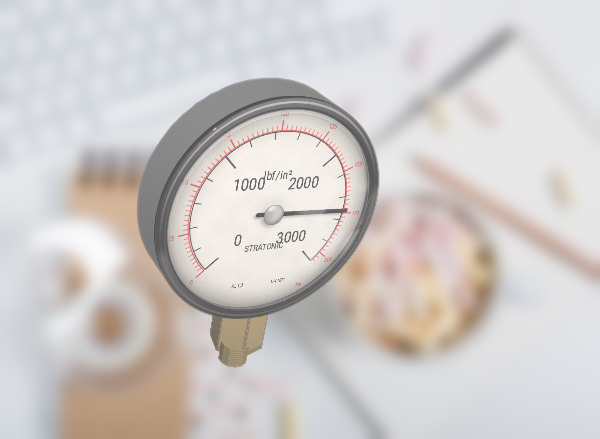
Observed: 2500 psi
